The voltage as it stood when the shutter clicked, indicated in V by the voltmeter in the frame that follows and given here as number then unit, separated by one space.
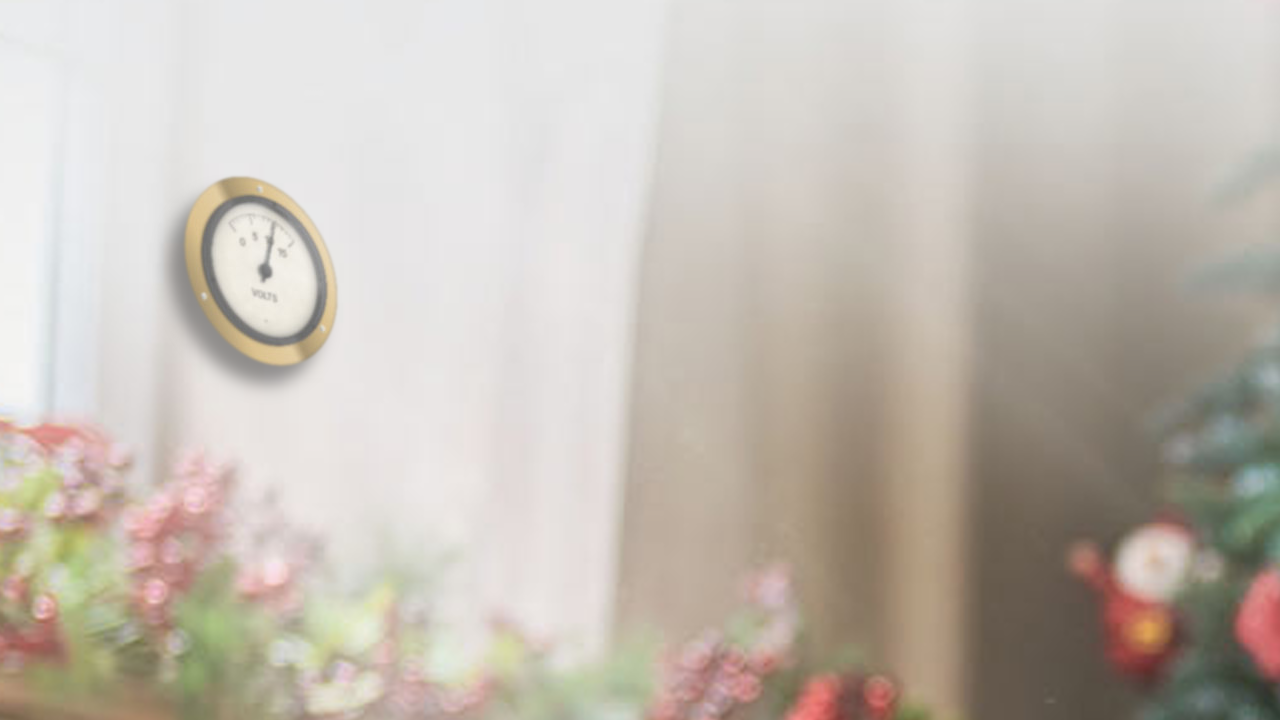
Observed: 10 V
